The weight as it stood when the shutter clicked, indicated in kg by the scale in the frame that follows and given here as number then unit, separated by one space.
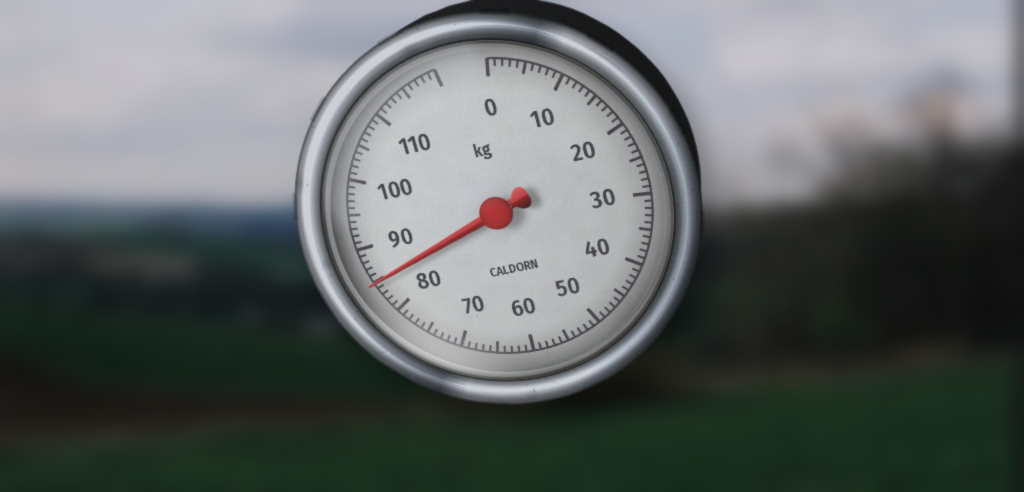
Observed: 85 kg
